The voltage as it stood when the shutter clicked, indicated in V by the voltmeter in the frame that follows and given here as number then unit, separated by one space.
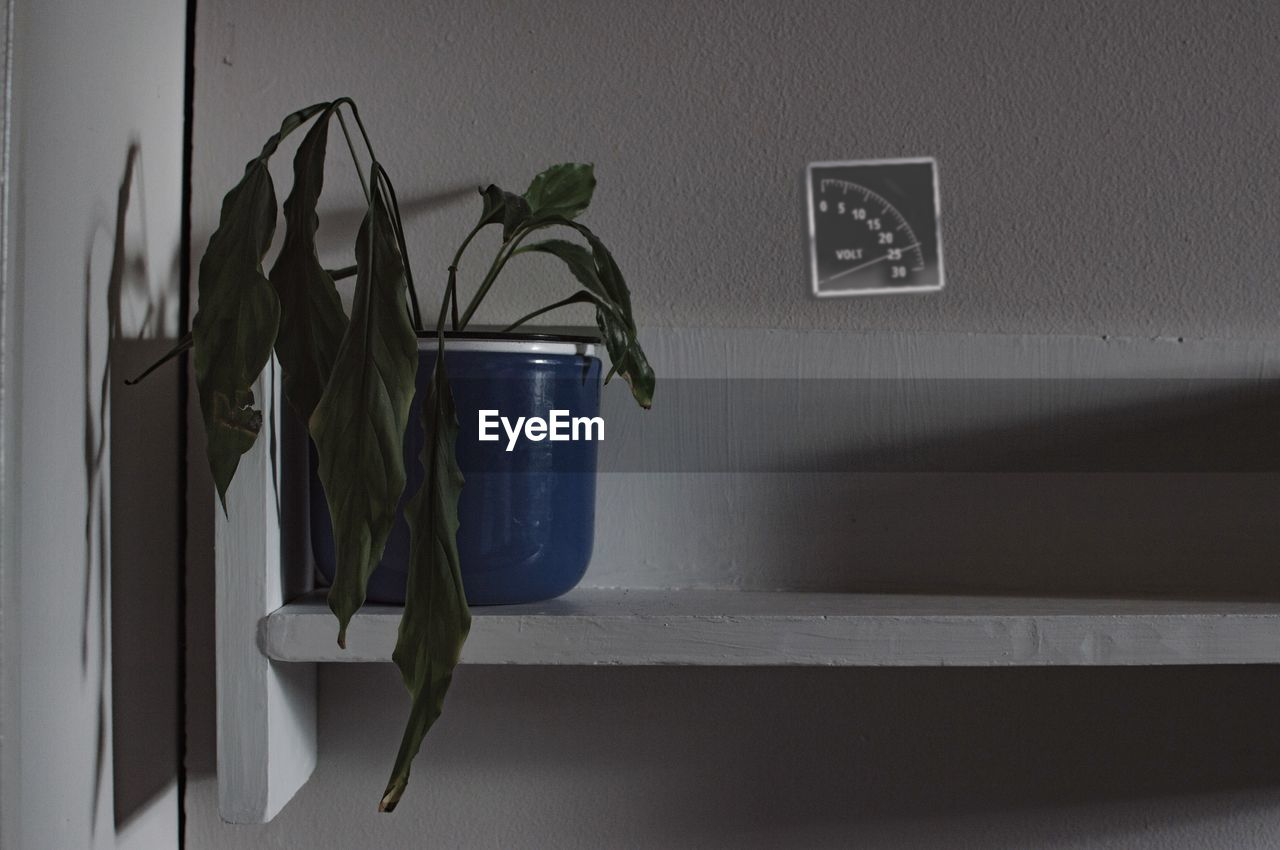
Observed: 25 V
